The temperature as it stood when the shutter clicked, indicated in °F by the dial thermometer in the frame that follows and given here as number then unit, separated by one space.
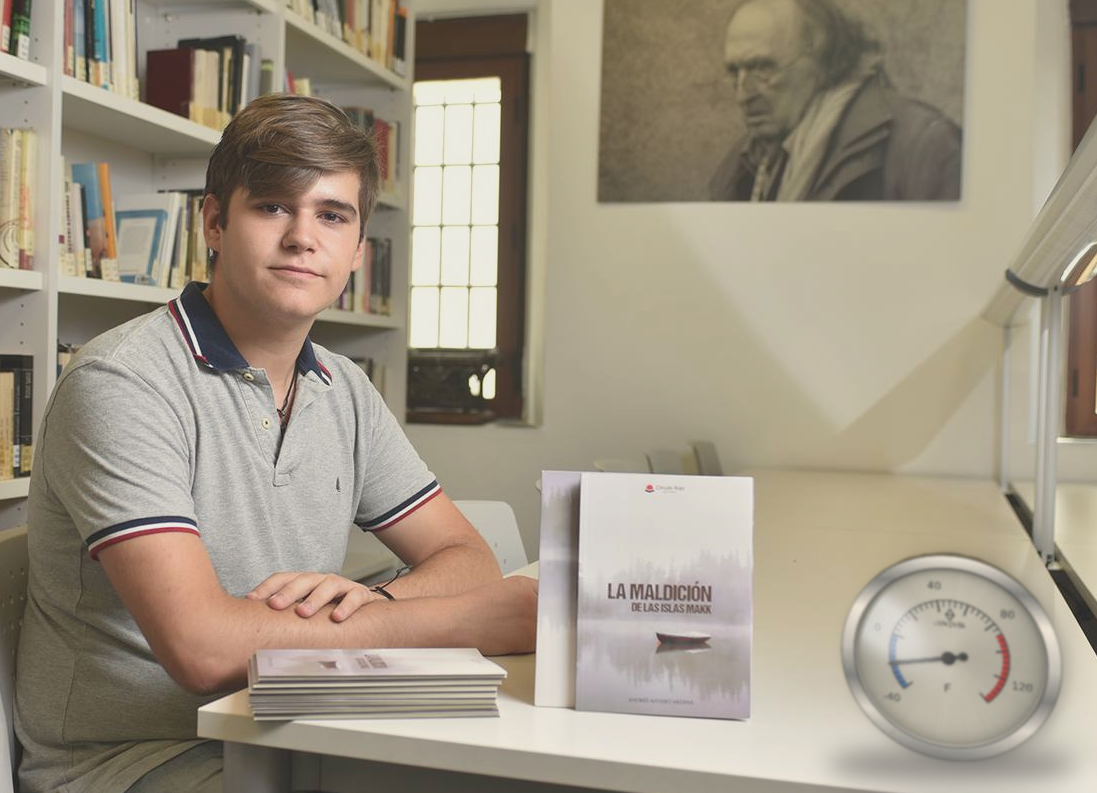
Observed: -20 °F
